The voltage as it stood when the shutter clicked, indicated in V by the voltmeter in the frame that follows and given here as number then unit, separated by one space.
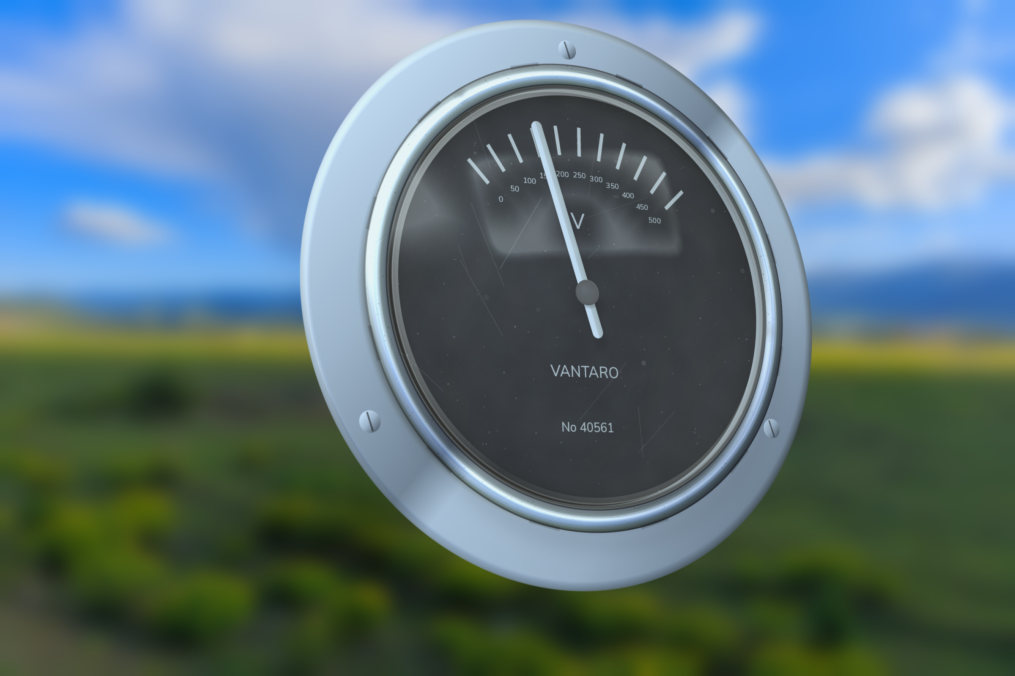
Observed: 150 V
